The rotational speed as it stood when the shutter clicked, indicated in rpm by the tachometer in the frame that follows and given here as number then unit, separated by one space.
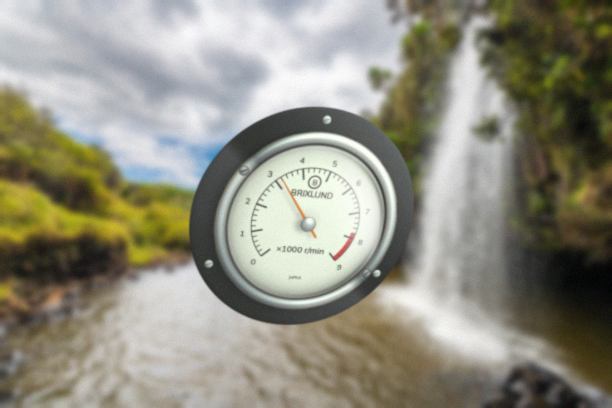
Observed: 3200 rpm
